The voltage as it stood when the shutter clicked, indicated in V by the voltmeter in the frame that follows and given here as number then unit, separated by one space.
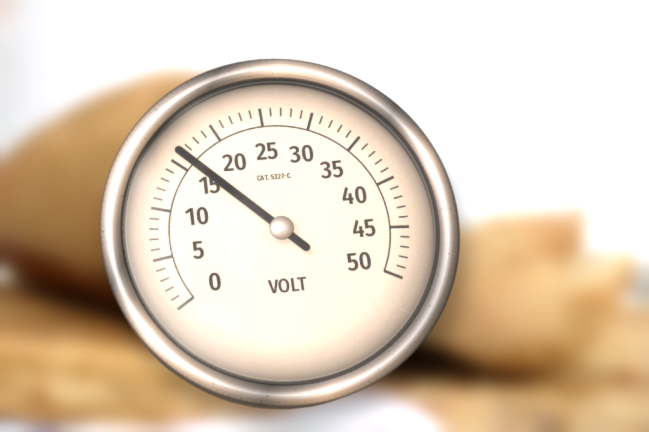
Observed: 16 V
